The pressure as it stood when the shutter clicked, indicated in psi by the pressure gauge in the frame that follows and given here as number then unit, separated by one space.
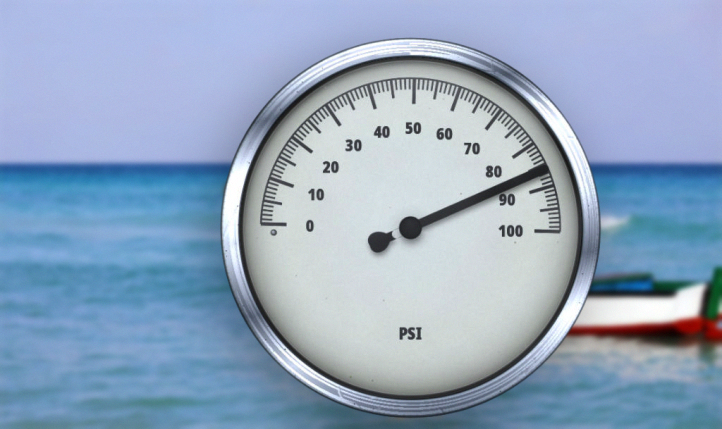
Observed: 86 psi
